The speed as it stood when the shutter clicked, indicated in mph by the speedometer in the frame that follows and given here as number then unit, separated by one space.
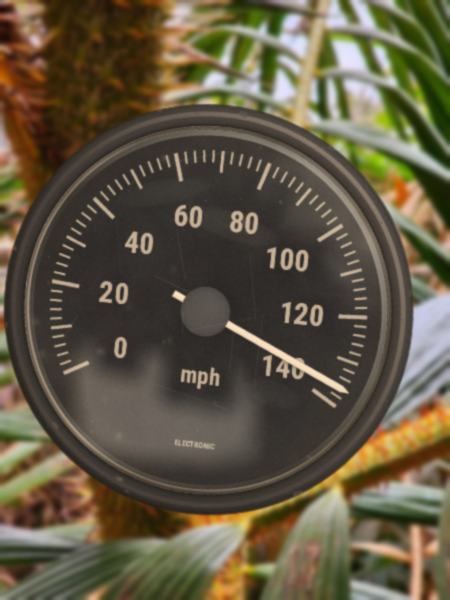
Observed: 136 mph
